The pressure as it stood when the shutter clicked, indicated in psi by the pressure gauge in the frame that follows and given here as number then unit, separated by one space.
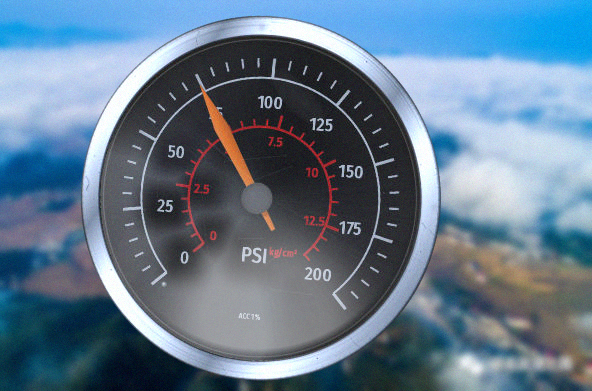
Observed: 75 psi
